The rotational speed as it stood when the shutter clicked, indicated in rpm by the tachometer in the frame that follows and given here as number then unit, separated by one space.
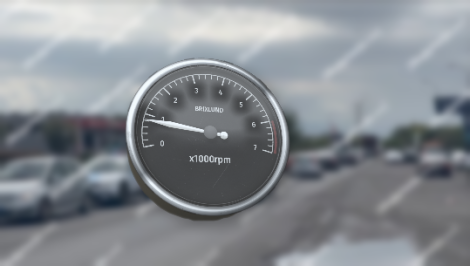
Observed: 800 rpm
